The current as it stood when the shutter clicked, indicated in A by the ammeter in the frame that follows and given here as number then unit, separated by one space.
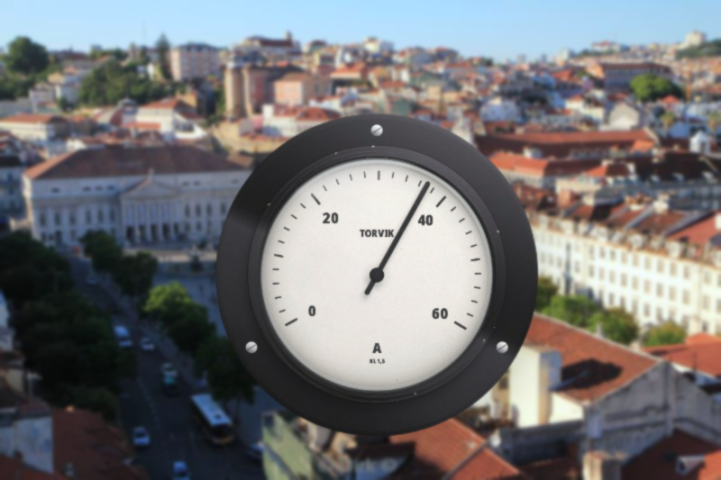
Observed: 37 A
